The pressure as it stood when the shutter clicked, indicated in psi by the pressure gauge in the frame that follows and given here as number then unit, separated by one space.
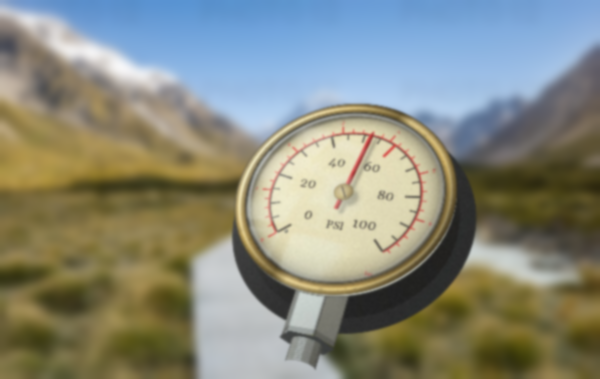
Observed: 52.5 psi
